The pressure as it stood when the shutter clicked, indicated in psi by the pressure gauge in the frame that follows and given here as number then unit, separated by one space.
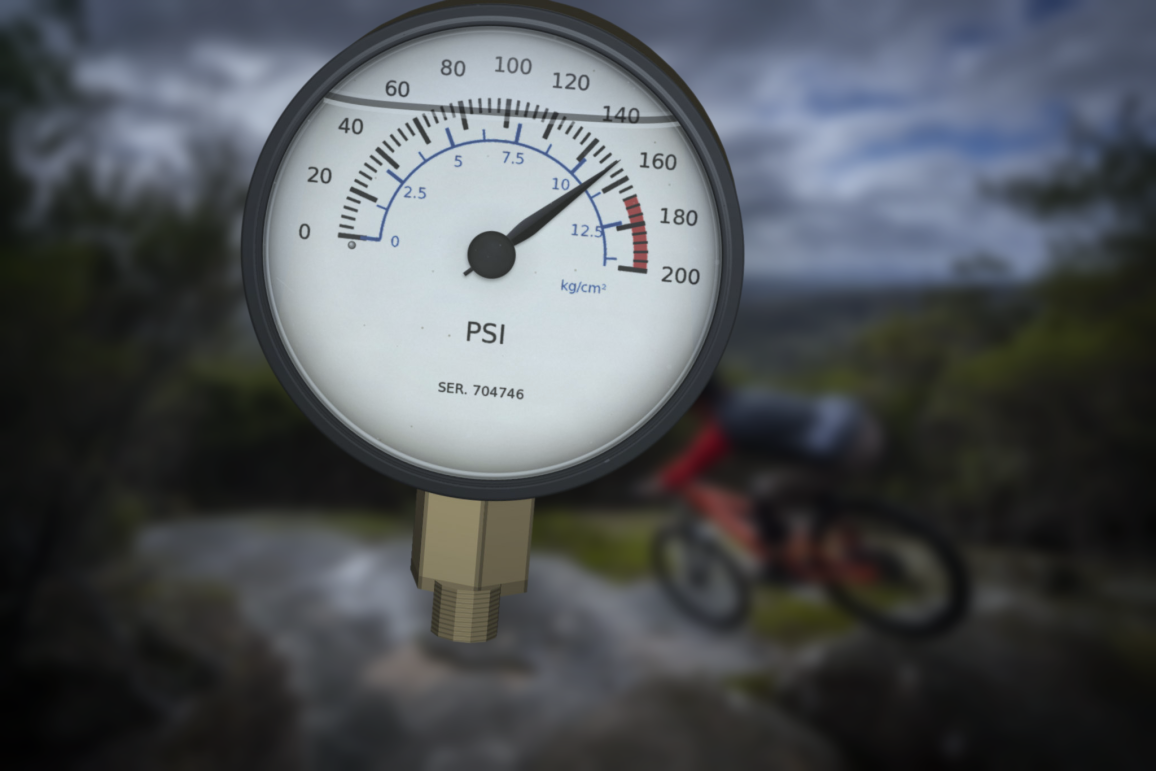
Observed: 152 psi
